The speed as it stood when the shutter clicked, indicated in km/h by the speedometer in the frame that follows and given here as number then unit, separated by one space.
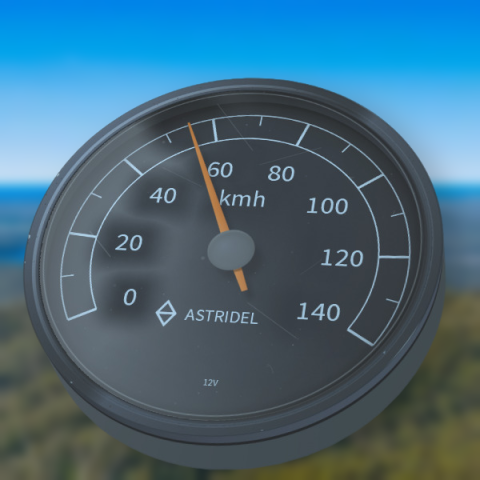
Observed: 55 km/h
